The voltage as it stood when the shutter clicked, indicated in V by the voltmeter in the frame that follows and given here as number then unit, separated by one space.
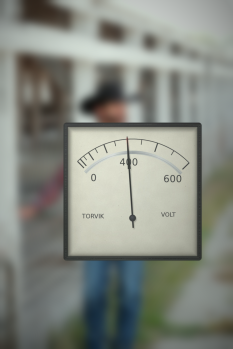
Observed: 400 V
